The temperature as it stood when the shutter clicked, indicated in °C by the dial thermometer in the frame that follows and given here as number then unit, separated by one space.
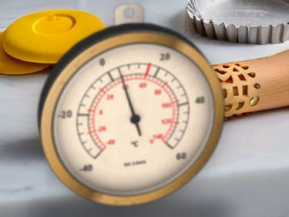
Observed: 4 °C
